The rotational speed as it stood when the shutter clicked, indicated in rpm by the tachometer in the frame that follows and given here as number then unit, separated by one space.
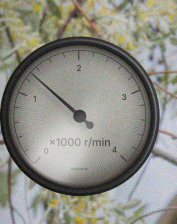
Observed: 1300 rpm
